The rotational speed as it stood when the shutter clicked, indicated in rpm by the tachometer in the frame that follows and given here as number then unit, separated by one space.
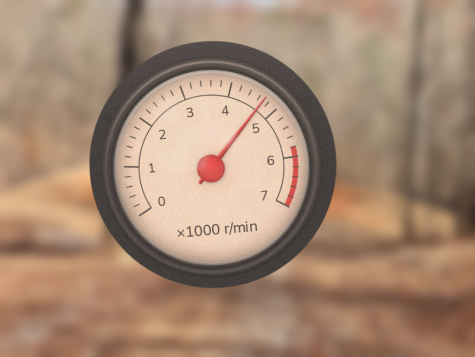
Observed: 4700 rpm
